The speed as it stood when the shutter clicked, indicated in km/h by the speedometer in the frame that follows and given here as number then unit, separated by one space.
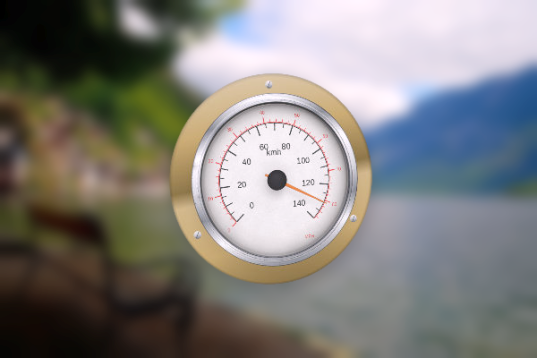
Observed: 130 km/h
